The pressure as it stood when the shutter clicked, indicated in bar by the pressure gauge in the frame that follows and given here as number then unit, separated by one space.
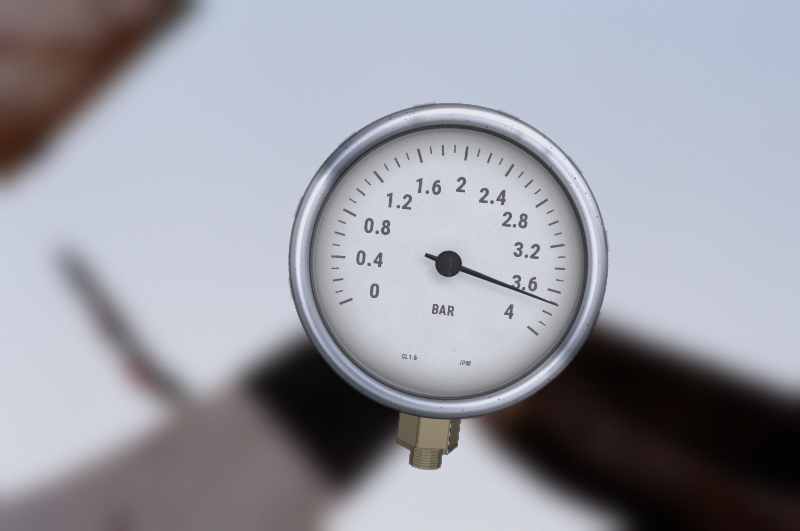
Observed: 3.7 bar
